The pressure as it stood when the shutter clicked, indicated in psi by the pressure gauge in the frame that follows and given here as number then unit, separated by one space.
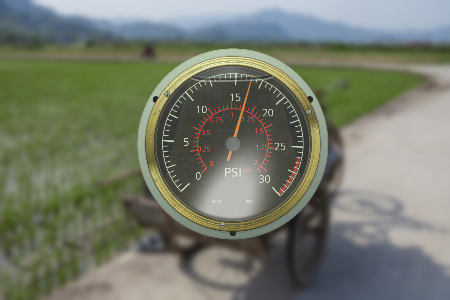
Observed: 16.5 psi
